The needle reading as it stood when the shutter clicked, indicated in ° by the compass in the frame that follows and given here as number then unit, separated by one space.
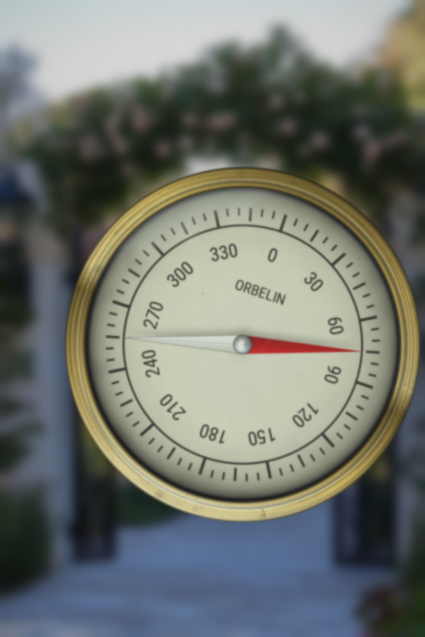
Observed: 75 °
